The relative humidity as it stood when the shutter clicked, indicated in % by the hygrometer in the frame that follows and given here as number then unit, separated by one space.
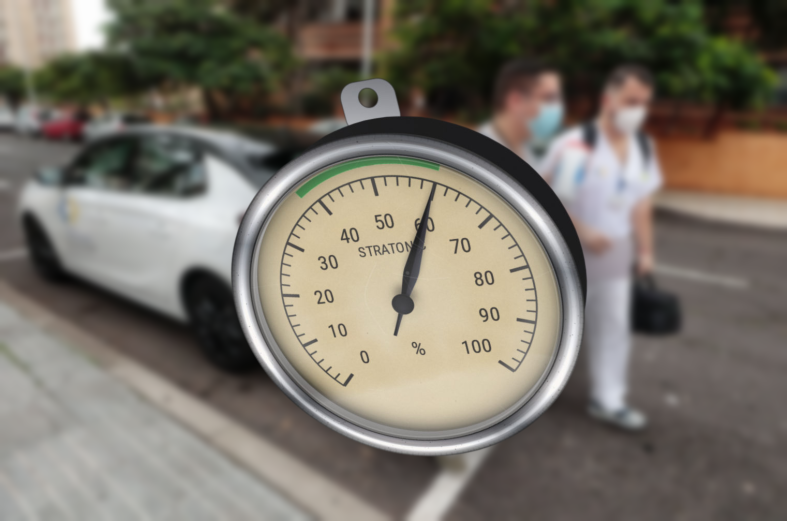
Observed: 60 %
